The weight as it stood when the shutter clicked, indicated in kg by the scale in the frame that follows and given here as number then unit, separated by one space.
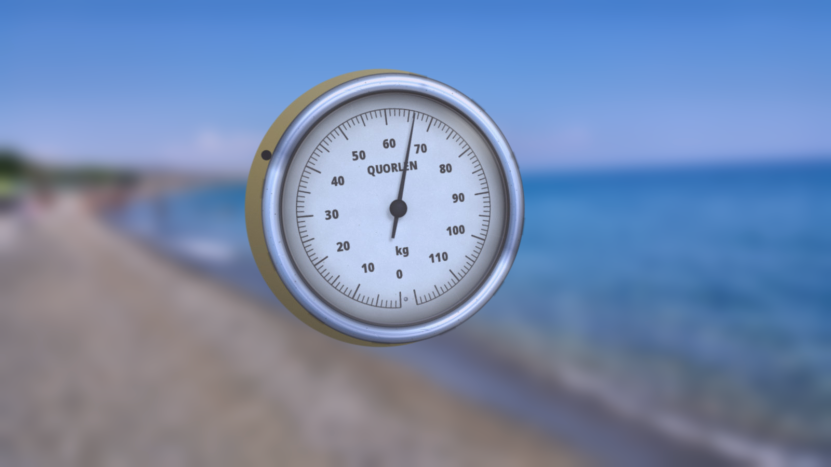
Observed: 66 kg
